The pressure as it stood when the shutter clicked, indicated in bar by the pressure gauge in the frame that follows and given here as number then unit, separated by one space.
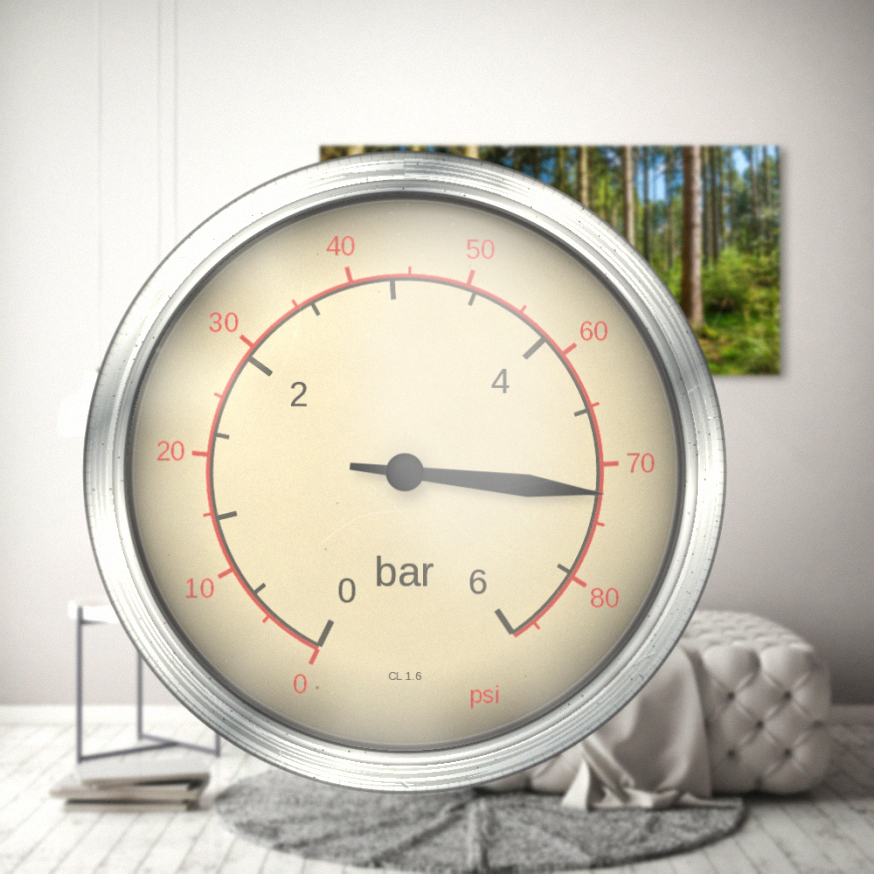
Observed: 5 bar
